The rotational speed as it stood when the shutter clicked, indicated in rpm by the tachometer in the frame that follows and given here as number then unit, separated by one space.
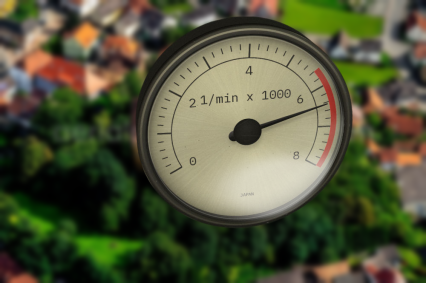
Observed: 6400 rpm
